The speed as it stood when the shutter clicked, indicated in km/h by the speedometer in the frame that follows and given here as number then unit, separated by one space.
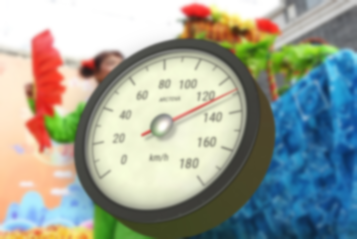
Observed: 130 km/h
